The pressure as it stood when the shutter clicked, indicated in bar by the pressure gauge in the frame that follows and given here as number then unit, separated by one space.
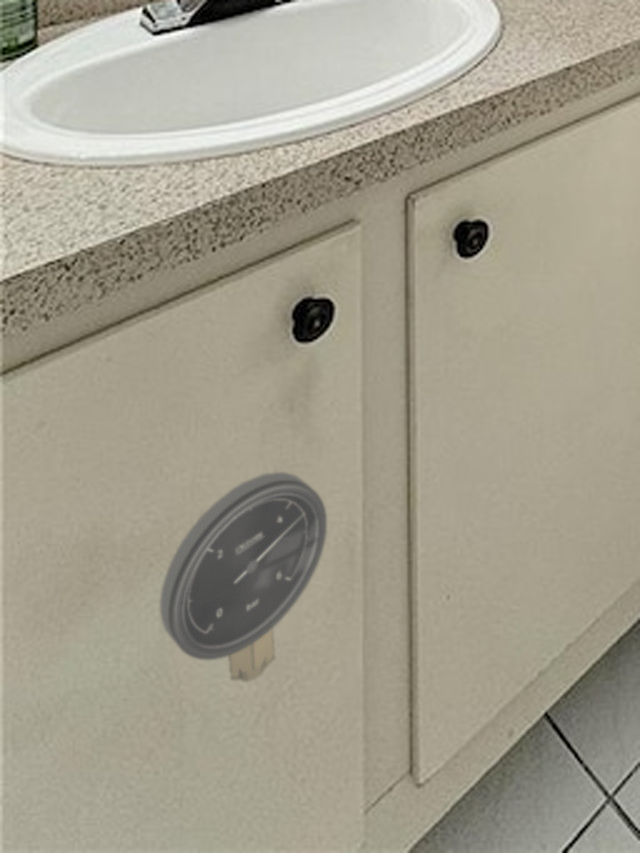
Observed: 4.5 bar
